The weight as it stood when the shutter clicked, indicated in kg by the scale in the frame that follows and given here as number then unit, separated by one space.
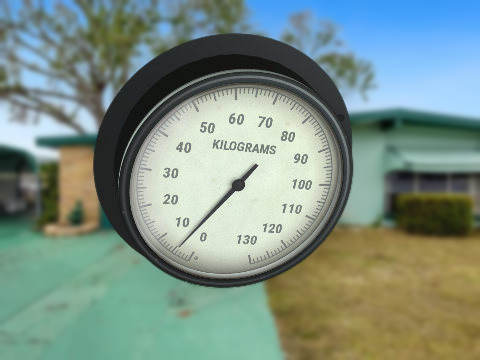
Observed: 5 kg
